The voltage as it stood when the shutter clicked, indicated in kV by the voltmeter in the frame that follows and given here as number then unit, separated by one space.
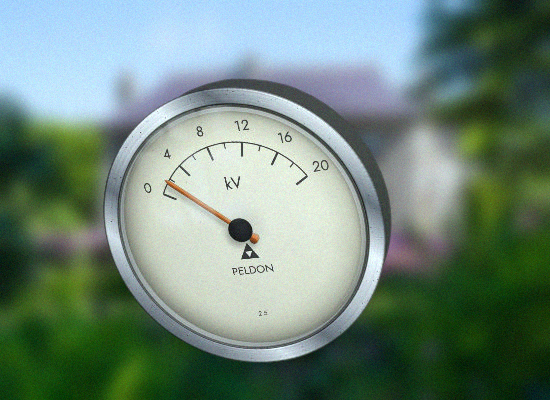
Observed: 2 kV
